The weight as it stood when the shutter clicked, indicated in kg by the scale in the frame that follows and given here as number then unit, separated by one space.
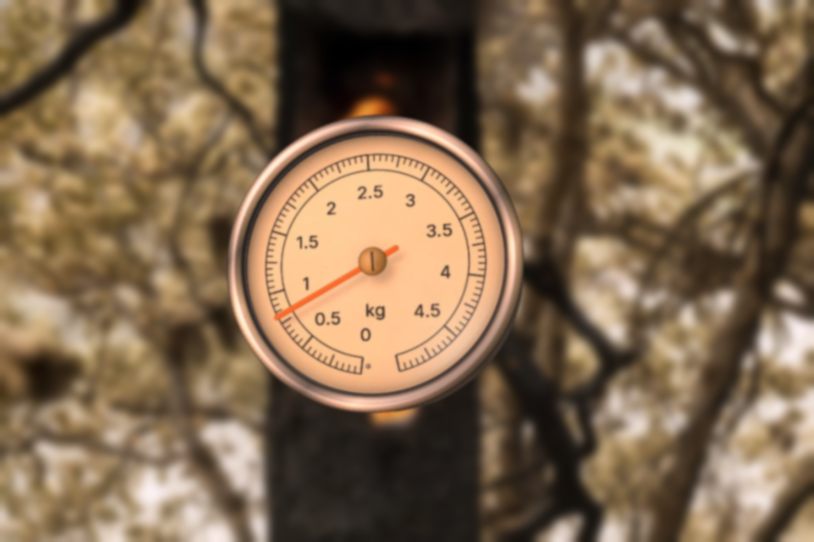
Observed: 0.8 kg
